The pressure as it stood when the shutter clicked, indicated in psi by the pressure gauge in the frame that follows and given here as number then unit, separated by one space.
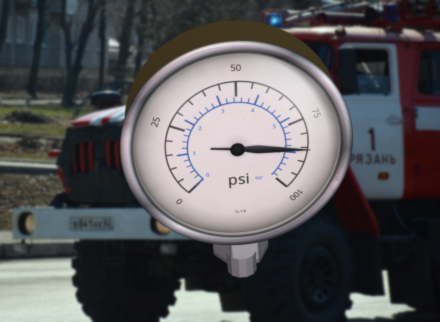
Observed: 85 psi
